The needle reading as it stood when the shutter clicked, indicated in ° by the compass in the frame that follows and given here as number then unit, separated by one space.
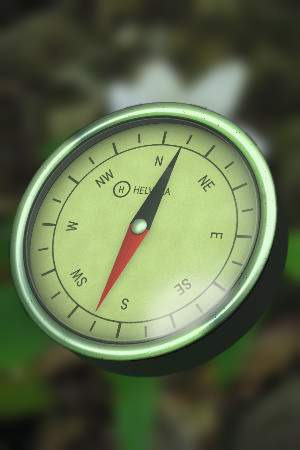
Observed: 195 °
